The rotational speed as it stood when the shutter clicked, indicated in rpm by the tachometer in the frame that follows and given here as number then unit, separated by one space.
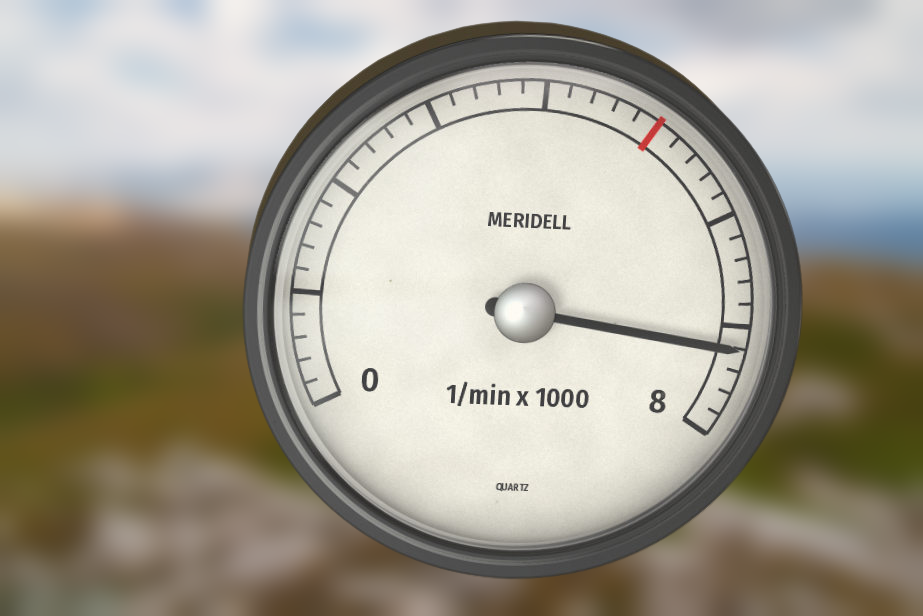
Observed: 7200 rpm
